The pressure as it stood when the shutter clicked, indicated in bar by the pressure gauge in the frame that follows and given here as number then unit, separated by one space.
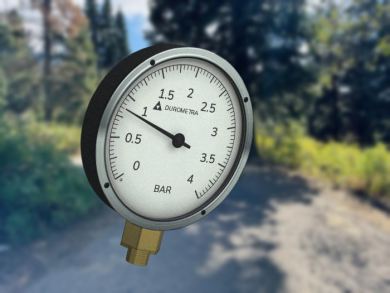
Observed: 0.85 bar
